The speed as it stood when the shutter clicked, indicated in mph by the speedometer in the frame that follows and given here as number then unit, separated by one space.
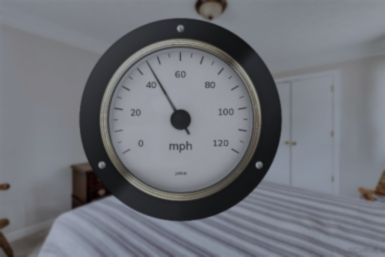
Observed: 45 mph
